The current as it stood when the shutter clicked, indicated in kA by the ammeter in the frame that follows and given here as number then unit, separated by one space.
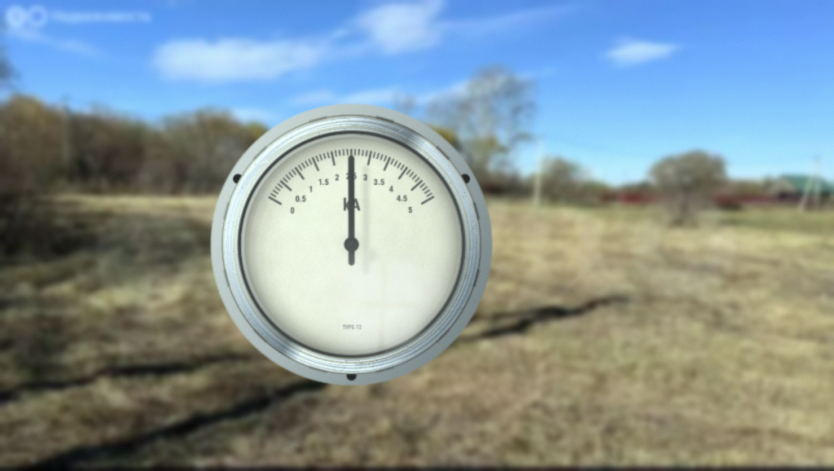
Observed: 2.5 kA
